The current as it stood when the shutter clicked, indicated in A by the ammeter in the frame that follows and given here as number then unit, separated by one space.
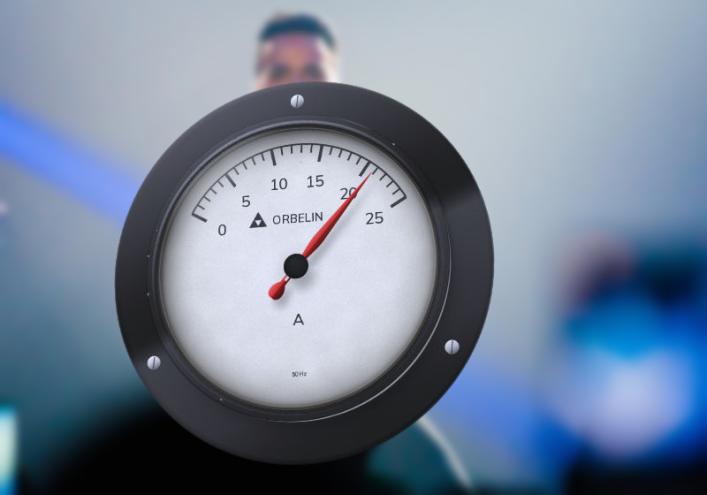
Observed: 21 A
